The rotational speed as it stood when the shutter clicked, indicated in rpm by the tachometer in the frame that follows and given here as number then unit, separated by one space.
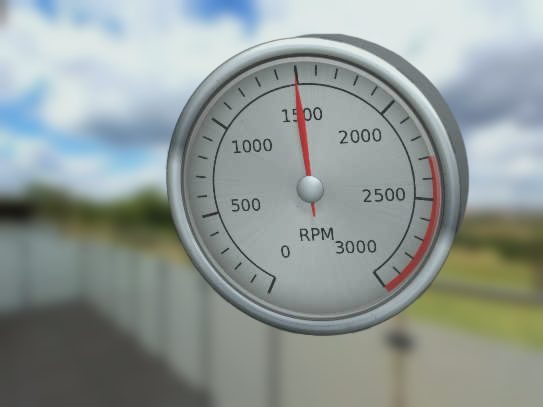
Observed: 1500 rpm
